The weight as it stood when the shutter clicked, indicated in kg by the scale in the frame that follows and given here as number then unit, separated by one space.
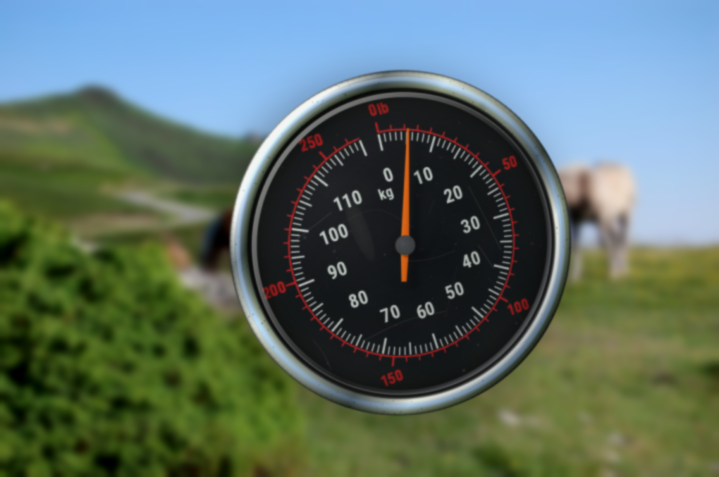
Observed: 5 kg
